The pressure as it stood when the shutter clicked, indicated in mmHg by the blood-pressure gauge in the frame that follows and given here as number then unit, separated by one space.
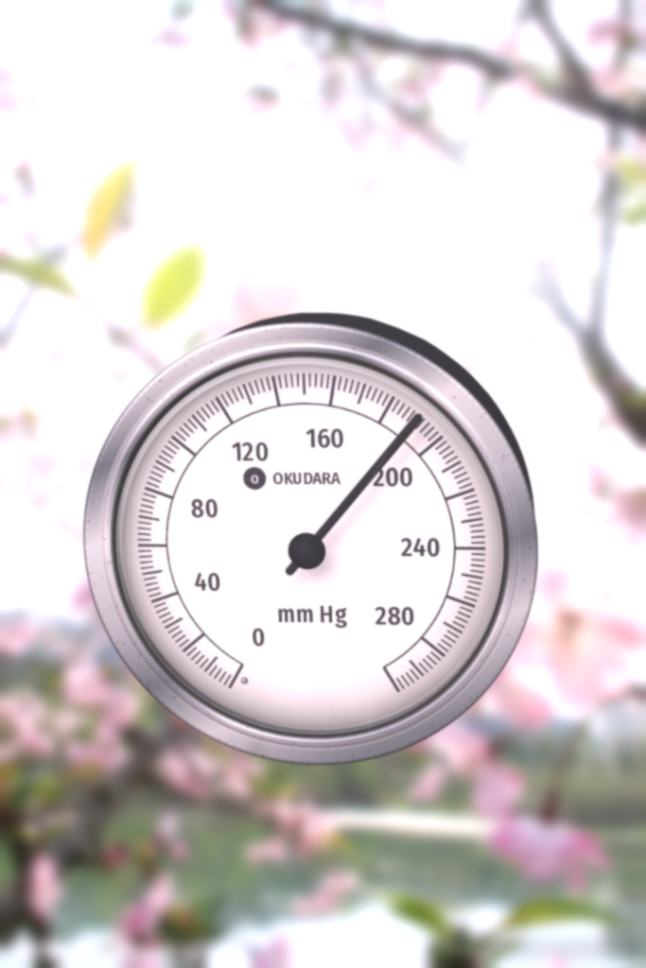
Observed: 190 mmHg
